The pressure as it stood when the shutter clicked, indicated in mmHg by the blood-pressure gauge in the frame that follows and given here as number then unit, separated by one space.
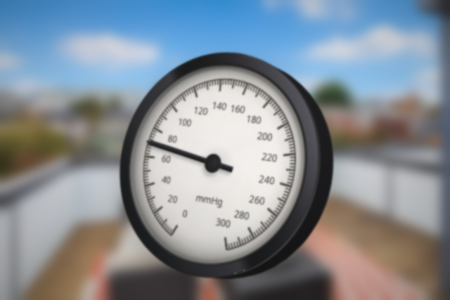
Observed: 70 mmHg
